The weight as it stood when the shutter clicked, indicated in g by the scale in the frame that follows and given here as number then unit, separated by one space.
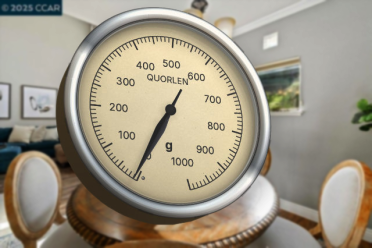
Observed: 10 g
